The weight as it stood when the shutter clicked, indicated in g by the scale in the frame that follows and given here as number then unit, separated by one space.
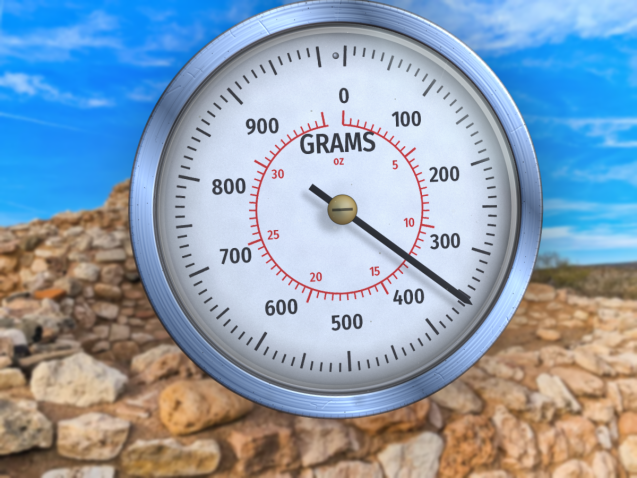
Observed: 355 g
